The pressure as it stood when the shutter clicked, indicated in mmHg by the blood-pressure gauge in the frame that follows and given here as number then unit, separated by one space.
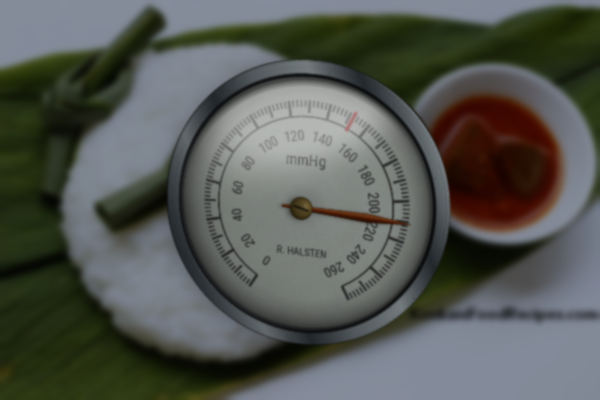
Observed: 210 mmHg
